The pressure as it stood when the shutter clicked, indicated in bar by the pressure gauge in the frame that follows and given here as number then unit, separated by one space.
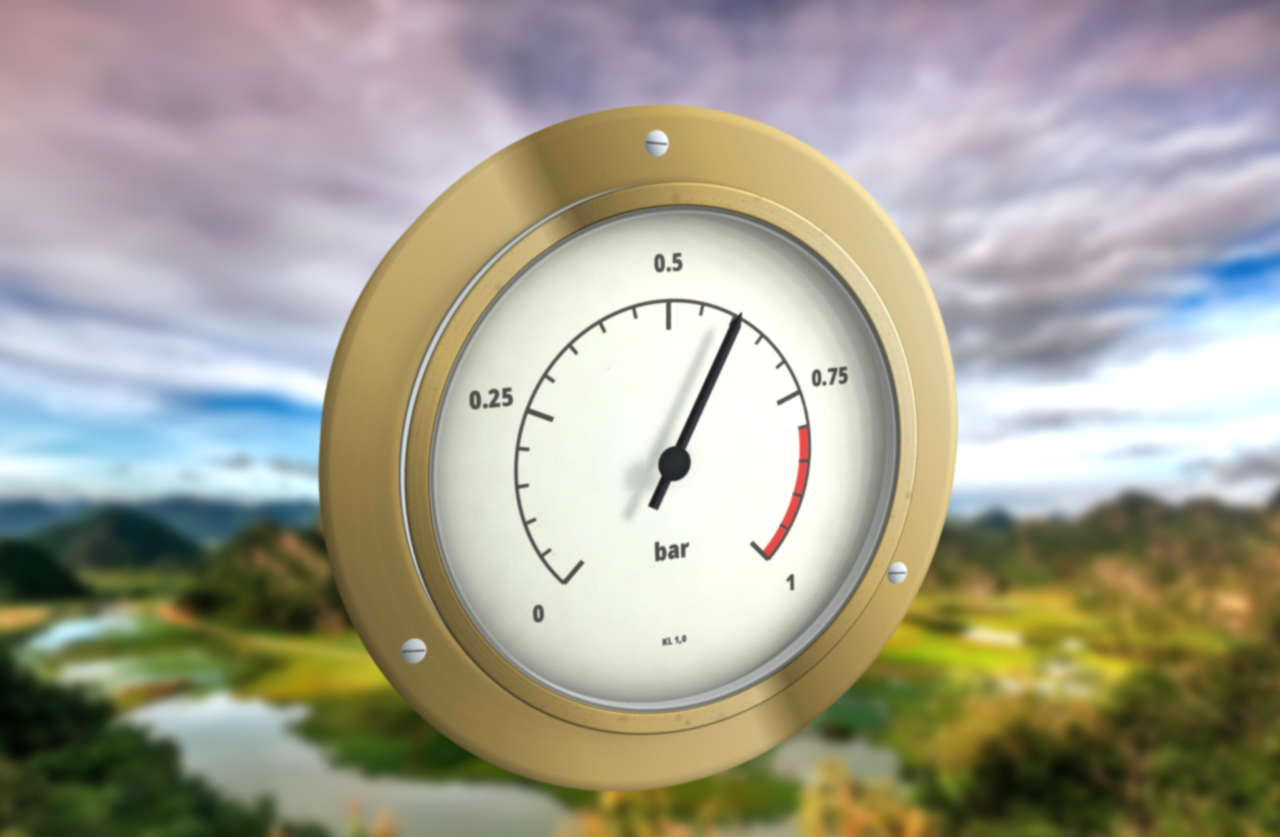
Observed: 0.6 bar
